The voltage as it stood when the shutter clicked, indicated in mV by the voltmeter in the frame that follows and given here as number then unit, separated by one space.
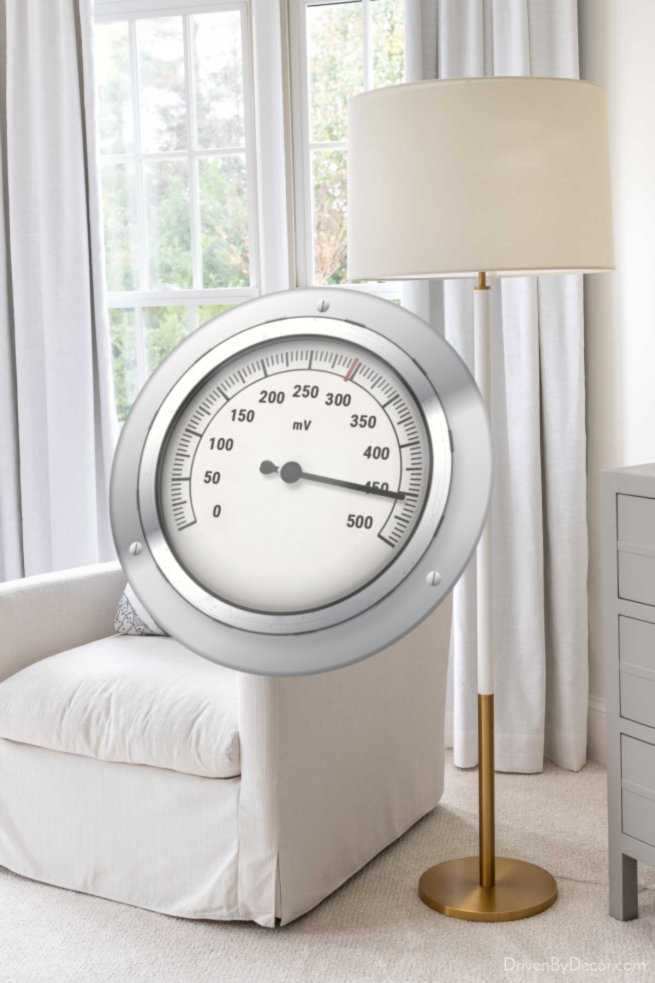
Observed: 455 mV
